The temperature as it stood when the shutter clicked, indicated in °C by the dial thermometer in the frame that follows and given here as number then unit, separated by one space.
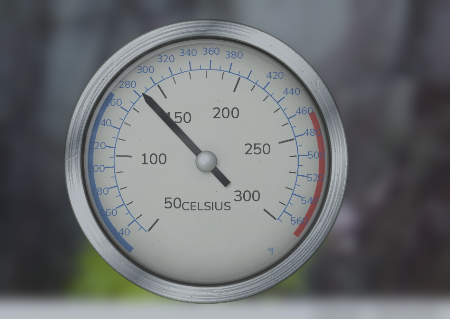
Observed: 140 °C
